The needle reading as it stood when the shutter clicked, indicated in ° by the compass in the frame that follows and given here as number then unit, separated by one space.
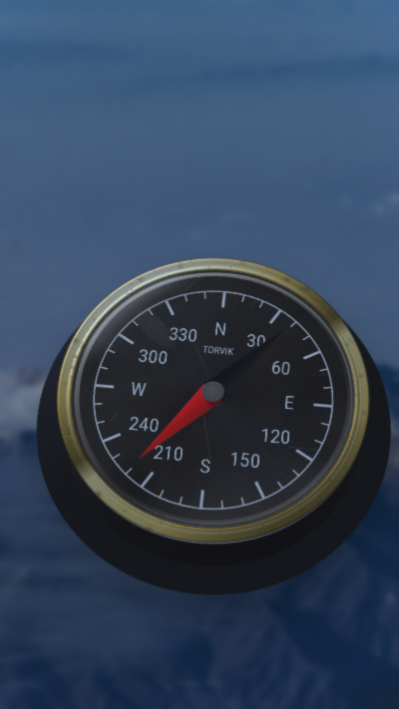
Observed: 220 °
